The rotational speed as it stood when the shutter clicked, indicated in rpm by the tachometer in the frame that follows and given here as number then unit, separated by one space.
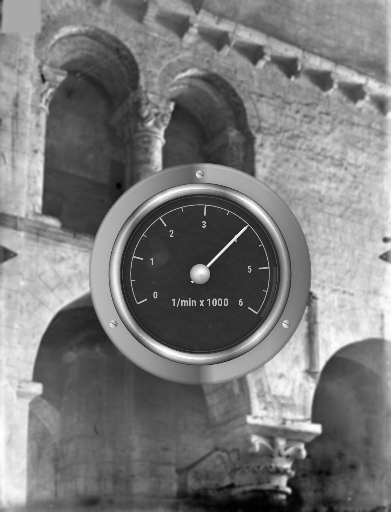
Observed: 4000 rpm
